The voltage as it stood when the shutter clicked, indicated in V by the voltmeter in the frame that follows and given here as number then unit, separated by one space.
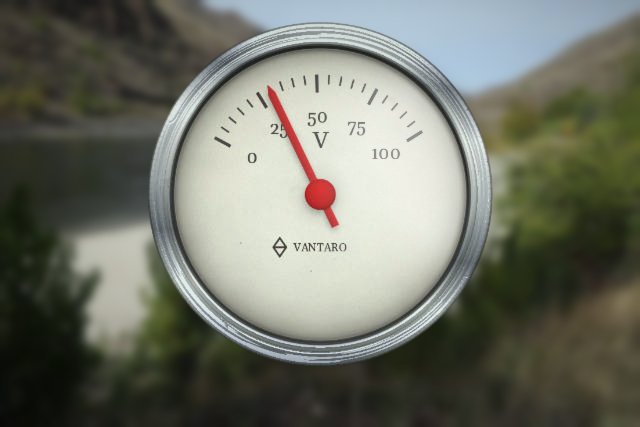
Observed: 30 V
